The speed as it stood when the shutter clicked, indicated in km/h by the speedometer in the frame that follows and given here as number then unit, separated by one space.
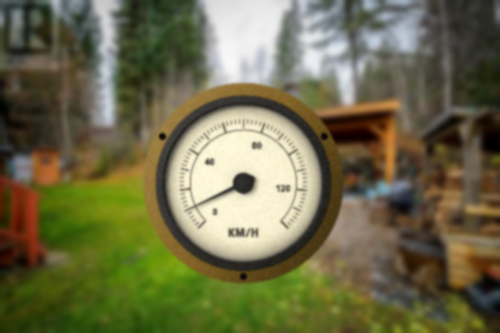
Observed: 10 km/h
